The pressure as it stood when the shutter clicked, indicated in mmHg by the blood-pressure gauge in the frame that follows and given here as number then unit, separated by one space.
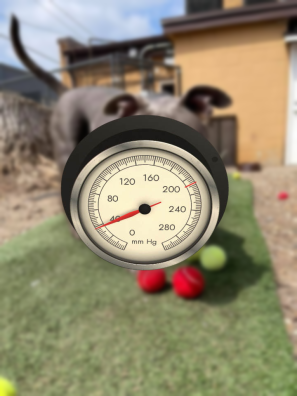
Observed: 40 mmHg
